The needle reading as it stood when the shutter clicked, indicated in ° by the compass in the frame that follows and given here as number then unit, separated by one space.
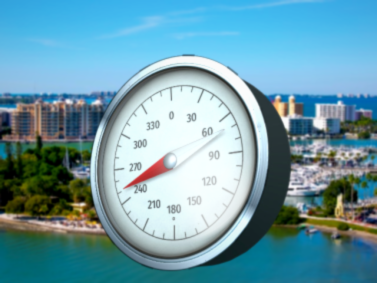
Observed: 250 °
